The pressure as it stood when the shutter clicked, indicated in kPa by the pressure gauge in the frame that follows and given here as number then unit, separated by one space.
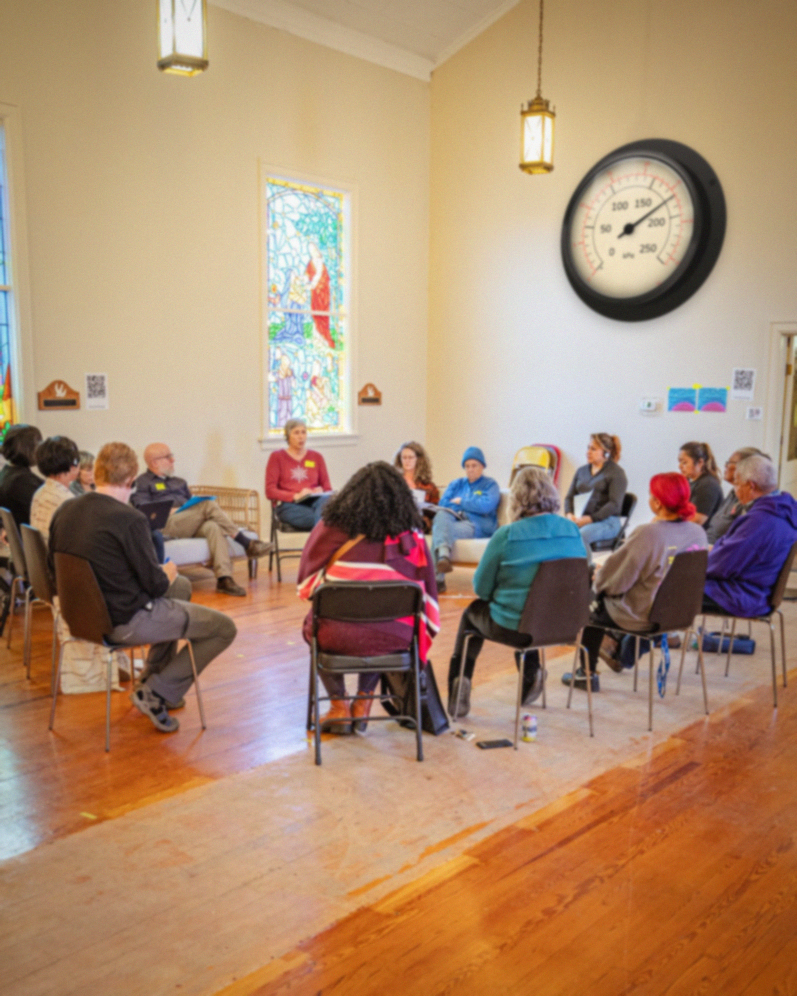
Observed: 180 kPa
